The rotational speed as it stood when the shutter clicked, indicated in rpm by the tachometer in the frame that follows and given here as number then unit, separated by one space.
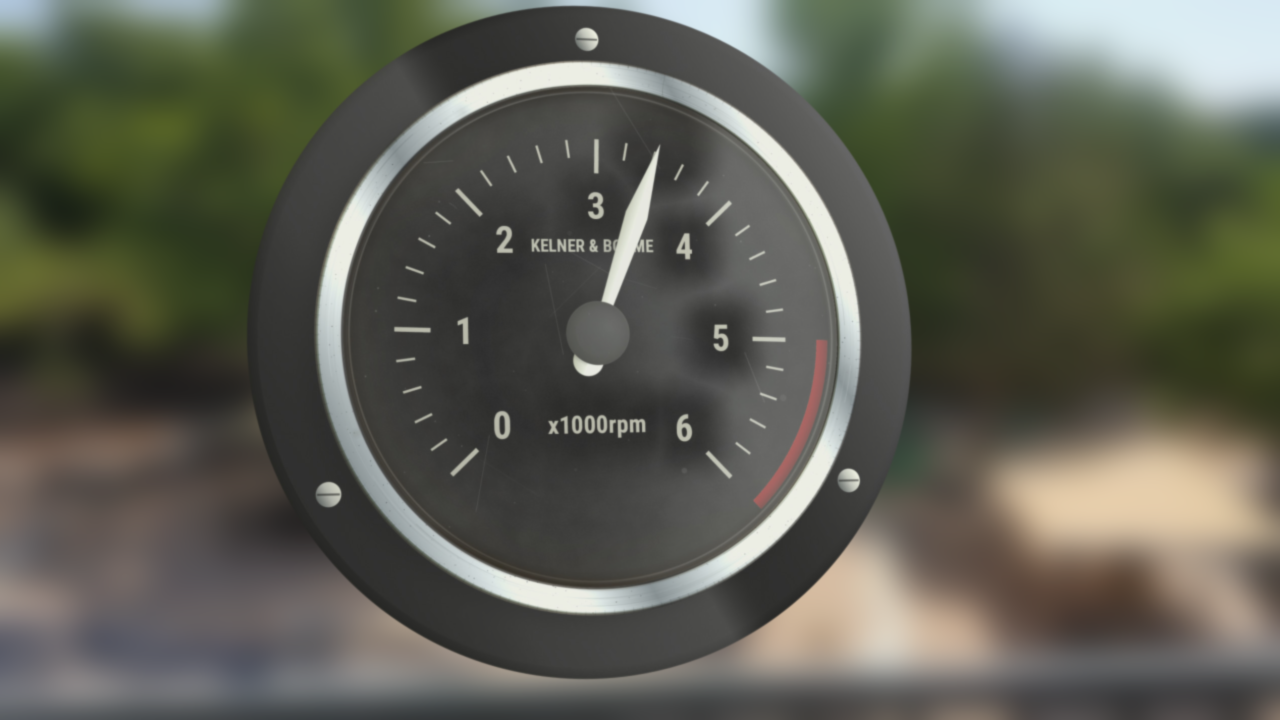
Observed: 3400 rpm
